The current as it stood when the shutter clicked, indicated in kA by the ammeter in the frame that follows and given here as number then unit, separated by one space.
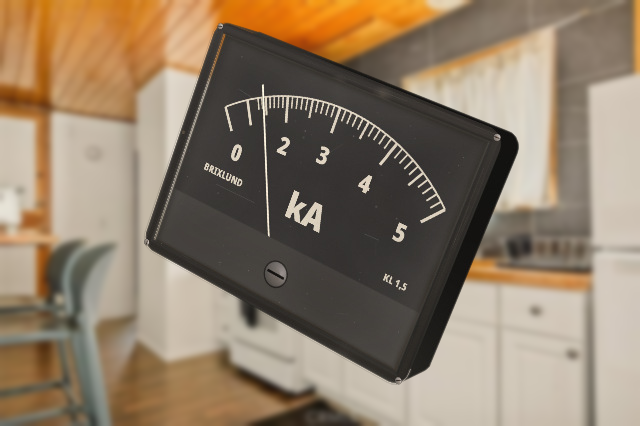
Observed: 1.5 kA
